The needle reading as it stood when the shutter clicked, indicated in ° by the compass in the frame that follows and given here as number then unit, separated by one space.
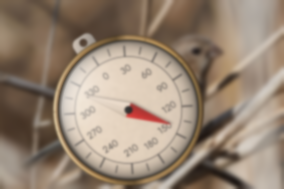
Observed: 142.5 °
